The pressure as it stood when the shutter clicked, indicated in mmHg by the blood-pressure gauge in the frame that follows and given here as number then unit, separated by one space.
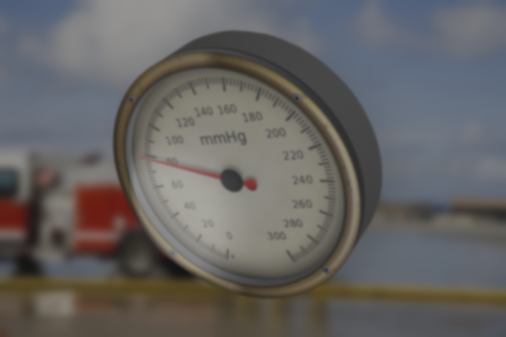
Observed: 80 mmHg
